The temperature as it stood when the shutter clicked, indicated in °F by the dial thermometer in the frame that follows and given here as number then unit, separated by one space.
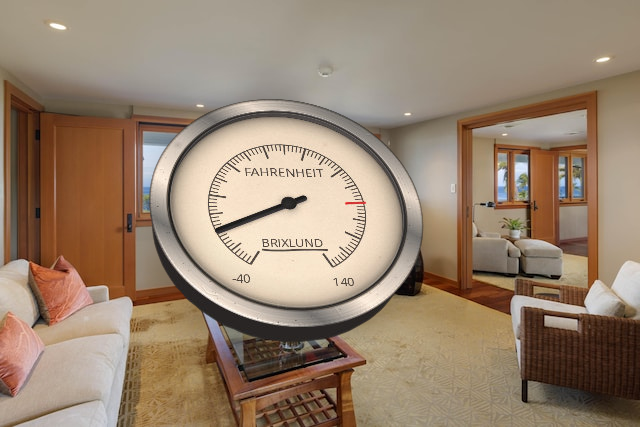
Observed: -20 °F
